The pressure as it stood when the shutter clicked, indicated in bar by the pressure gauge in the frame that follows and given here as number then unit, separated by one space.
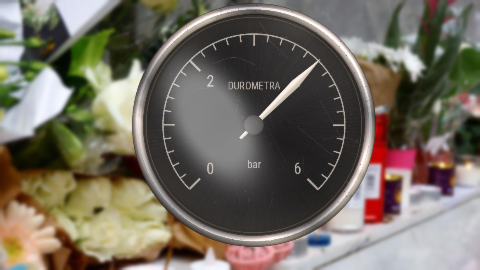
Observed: 4 bar
